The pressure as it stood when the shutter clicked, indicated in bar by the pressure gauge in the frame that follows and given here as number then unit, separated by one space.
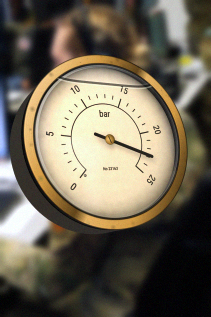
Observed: 23 bar
